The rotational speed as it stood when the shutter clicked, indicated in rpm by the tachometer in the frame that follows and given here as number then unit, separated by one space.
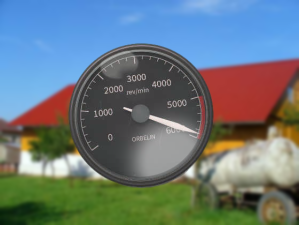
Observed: 5900 rpm
